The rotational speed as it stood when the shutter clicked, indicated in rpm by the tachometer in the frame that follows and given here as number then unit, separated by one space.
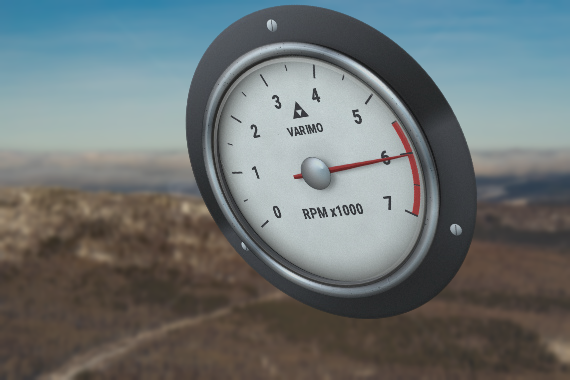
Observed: 6000 rpm
